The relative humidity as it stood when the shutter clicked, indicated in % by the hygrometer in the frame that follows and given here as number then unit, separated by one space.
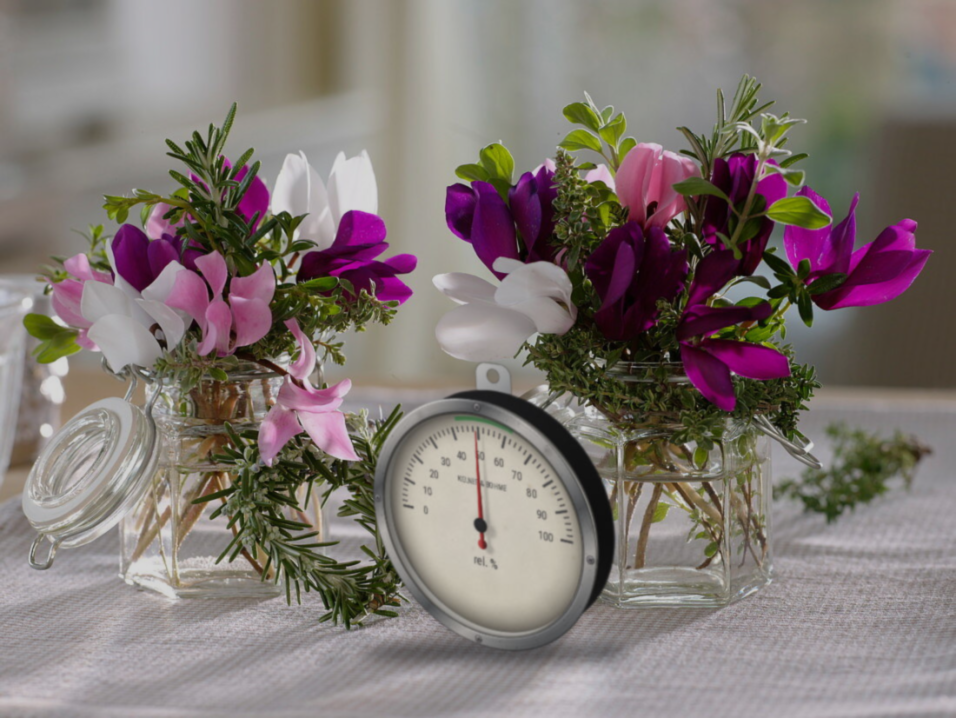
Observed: 50 %
